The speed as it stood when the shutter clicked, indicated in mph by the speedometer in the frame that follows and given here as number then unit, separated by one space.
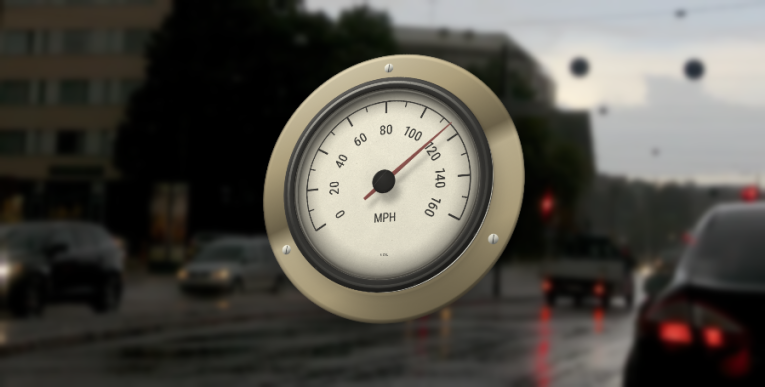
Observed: 115 mph
